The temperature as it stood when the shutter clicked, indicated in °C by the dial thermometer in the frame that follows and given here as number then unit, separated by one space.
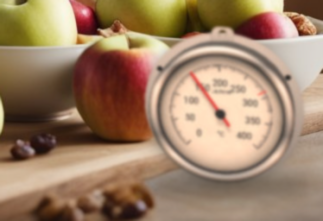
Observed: 150 °C
